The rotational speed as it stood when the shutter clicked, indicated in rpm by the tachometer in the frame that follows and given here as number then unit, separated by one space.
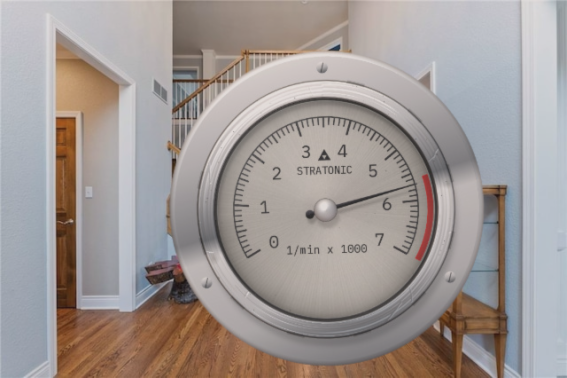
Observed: 5700 rpm
